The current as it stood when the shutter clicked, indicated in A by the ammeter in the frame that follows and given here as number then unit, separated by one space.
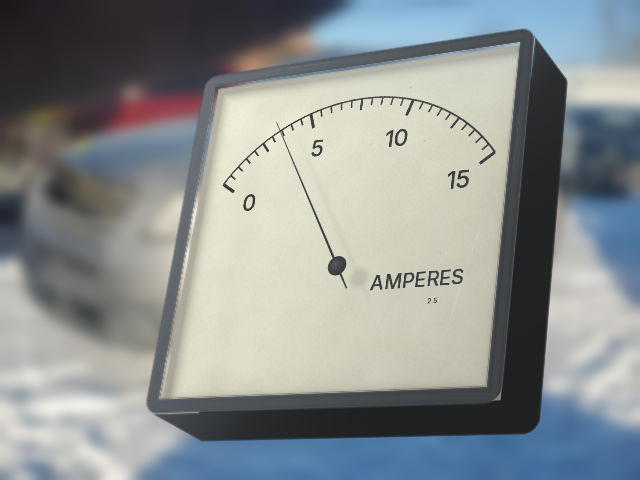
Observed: 3.5 A
